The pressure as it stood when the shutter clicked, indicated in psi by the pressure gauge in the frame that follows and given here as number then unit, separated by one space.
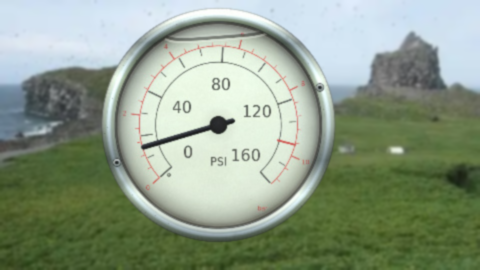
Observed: 15 psi
